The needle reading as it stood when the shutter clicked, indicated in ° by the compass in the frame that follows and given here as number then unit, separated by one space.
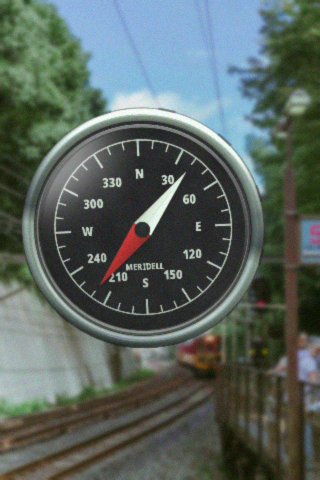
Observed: 220 °
